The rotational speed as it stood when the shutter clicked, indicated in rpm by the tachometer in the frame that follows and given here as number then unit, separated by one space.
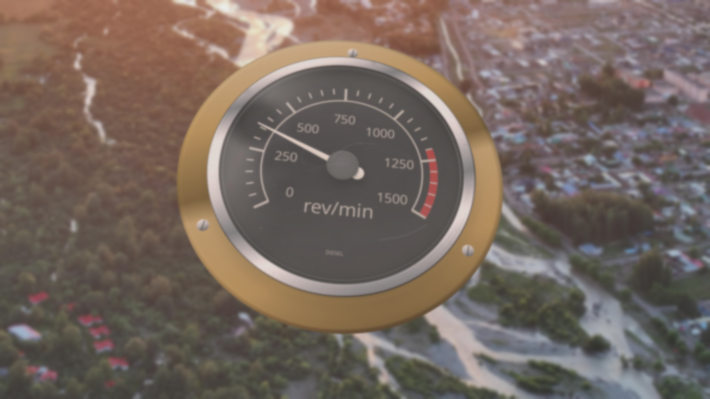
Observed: 350 rpm
